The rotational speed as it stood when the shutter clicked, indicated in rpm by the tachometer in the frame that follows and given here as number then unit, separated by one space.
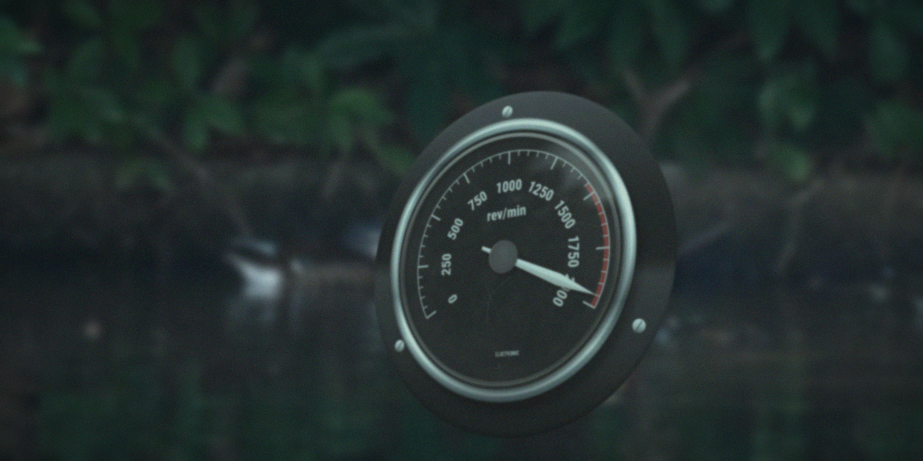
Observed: 1950 rpm
